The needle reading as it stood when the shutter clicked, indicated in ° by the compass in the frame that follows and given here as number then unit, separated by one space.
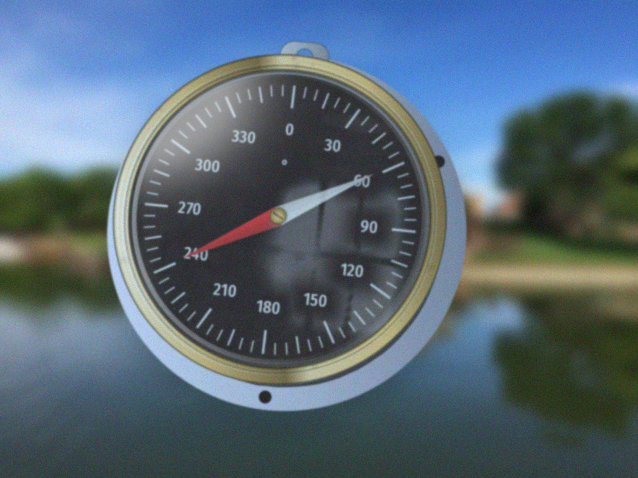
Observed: 240 °
